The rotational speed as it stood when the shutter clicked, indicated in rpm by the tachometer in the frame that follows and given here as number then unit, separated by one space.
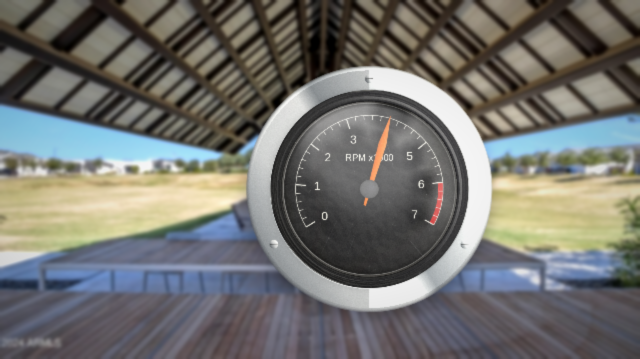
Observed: 4000 rpm
